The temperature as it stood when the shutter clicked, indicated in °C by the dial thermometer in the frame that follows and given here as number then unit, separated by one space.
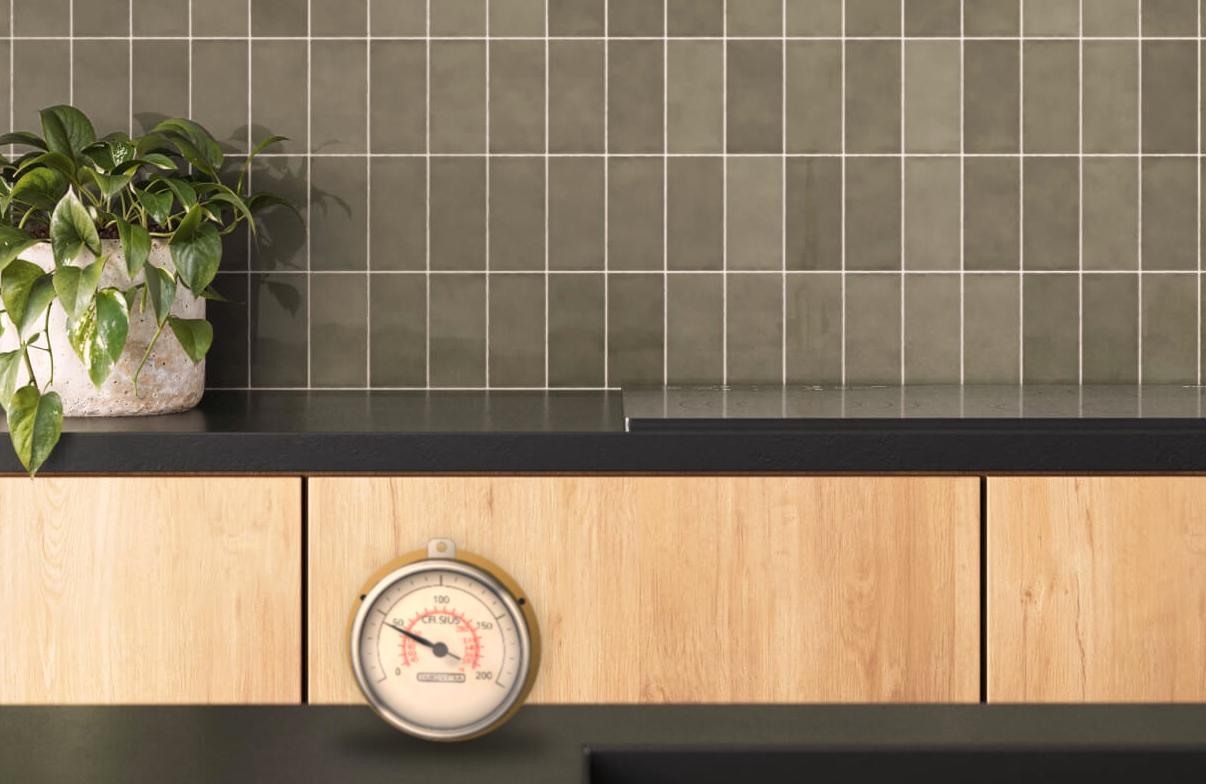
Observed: 45 °C
